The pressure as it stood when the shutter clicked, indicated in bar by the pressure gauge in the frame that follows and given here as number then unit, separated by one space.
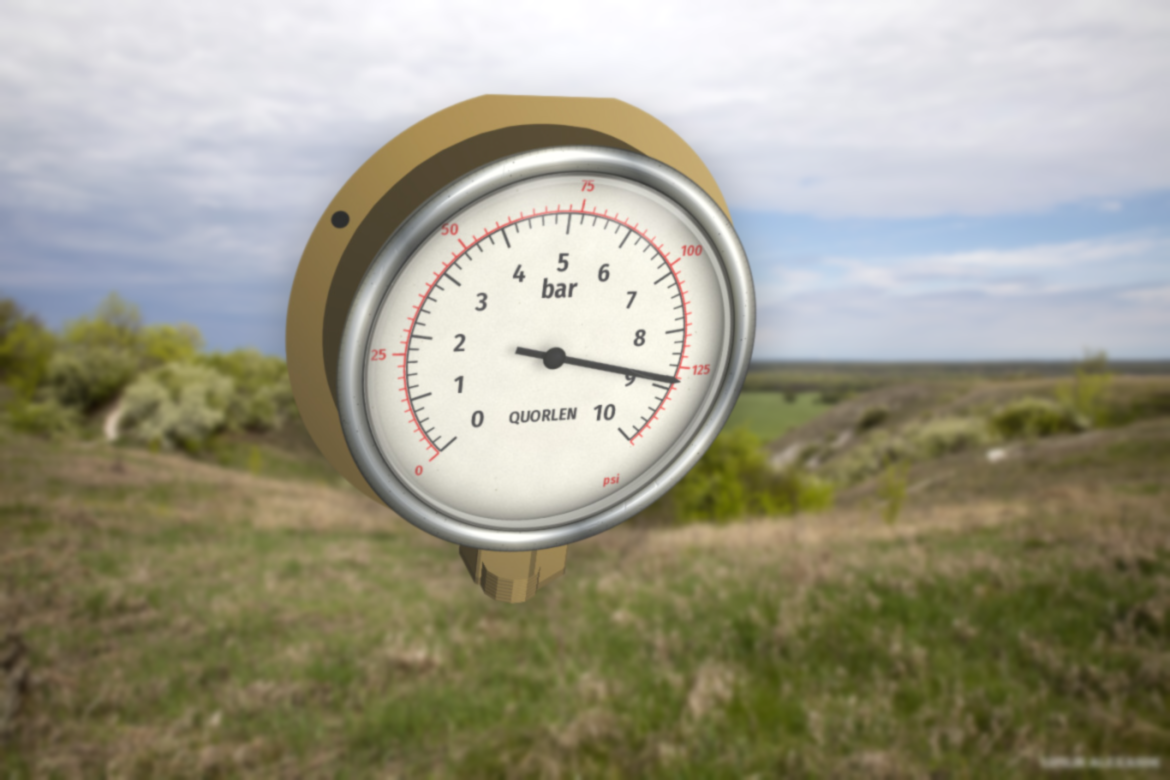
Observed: 8.8 bar
